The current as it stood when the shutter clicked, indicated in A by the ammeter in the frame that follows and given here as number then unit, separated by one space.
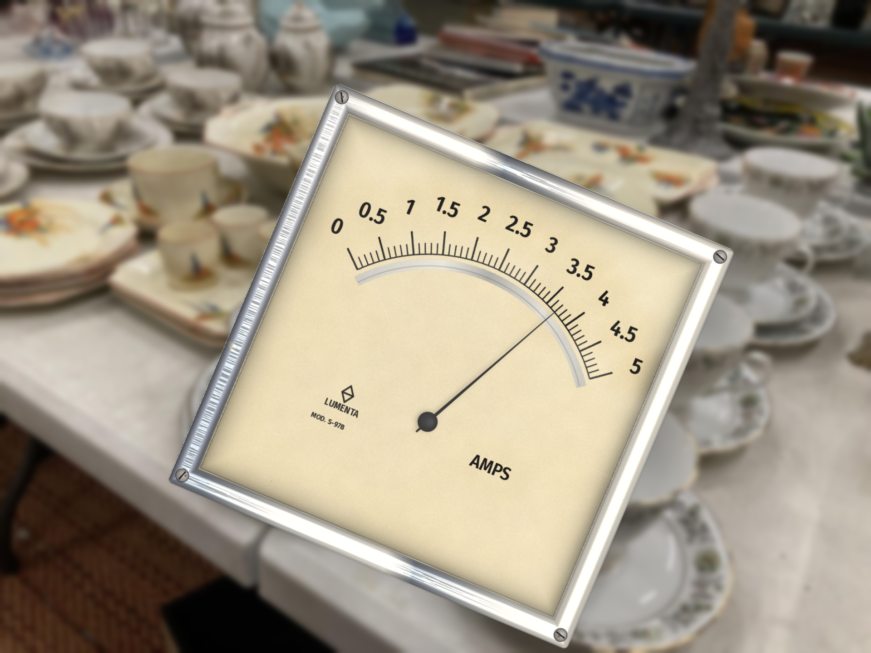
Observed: 3.7 A
